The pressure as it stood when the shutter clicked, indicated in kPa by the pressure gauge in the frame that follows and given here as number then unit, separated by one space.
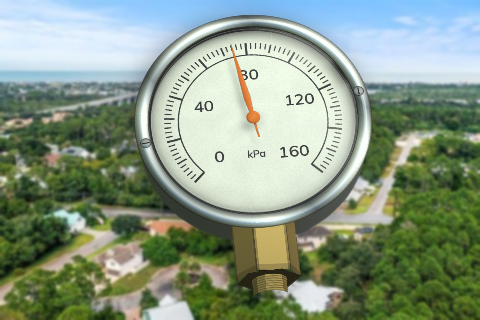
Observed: 74 kPa
